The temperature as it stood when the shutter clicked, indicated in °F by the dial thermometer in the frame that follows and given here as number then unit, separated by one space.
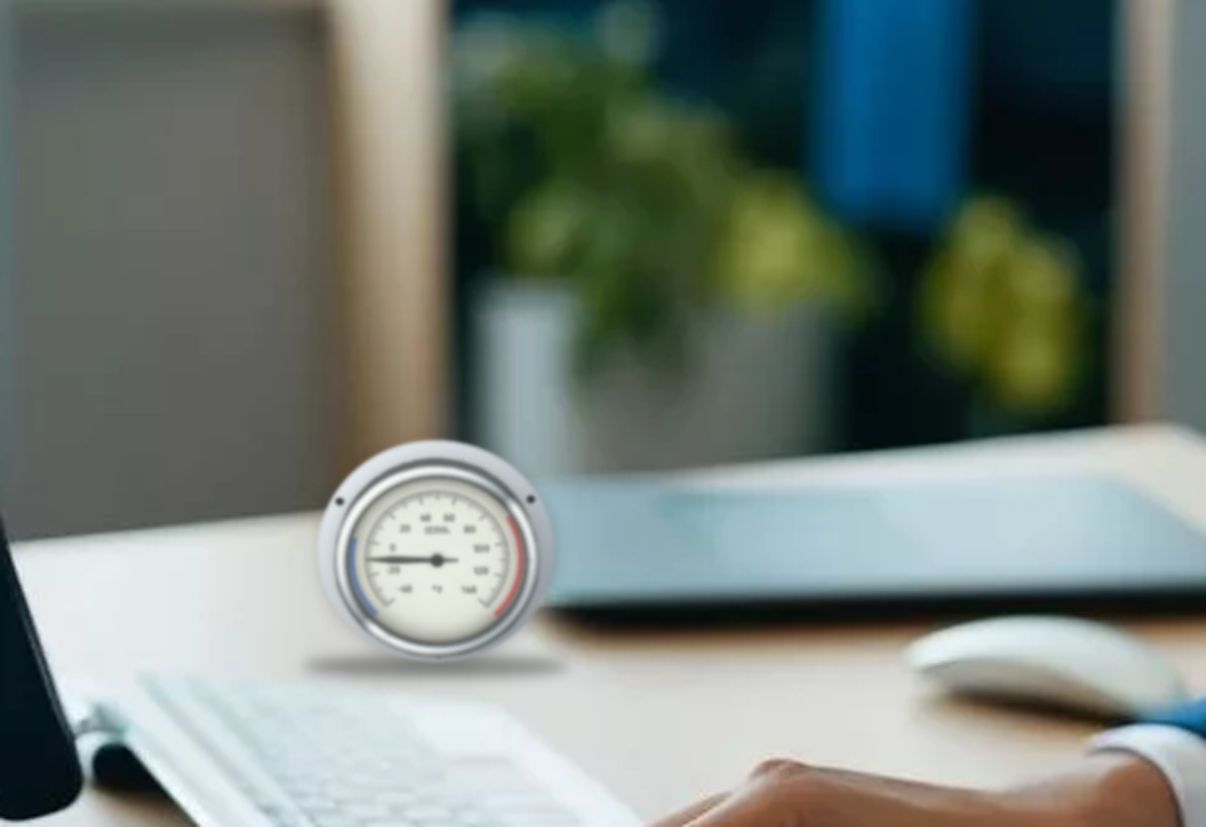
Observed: -10 °F
